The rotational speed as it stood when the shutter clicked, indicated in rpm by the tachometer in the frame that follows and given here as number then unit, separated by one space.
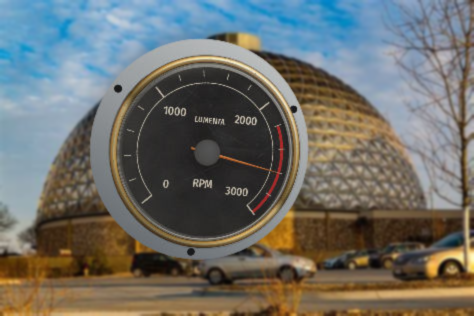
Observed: 2600 rpm
